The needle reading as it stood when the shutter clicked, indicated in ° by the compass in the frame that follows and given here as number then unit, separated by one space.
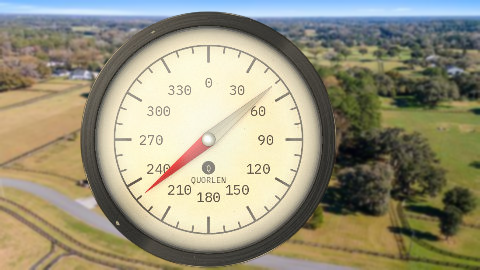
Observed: 230 °
